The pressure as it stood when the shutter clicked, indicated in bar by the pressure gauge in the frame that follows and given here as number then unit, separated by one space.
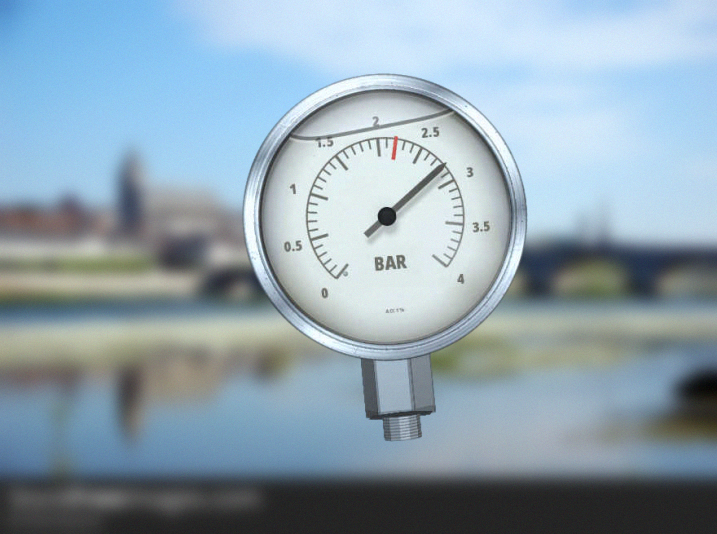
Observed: 2.8 bar
